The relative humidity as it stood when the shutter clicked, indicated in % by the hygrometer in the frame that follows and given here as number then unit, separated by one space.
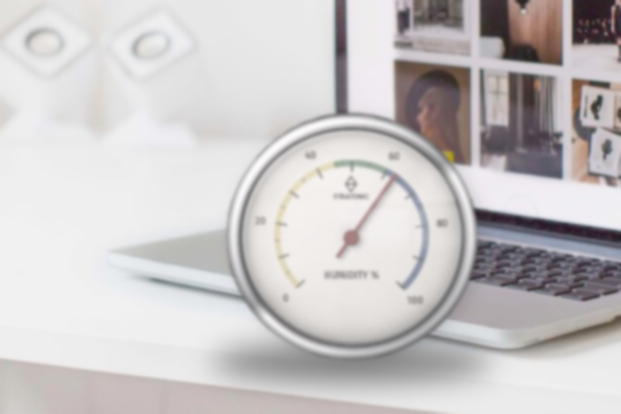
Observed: 62.5 %
